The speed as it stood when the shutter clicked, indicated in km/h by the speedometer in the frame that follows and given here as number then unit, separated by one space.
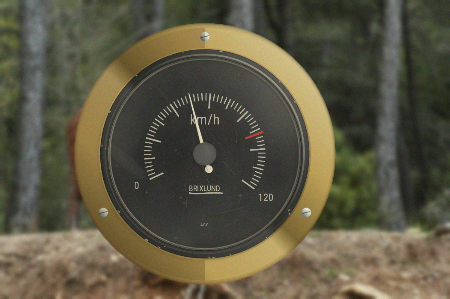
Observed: 50 km/h
